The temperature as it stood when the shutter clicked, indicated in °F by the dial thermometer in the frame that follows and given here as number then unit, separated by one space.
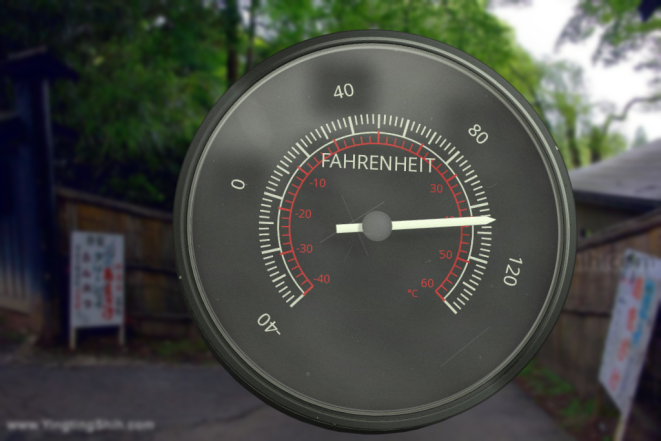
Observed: 106 °F
